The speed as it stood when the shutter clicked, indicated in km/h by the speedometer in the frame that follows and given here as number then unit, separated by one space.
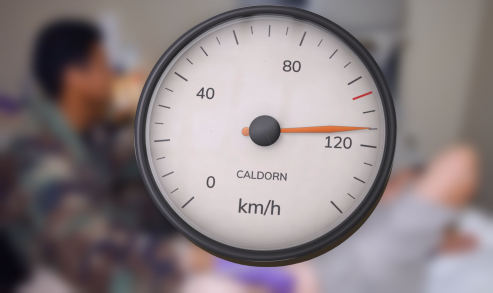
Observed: 115 km/h
